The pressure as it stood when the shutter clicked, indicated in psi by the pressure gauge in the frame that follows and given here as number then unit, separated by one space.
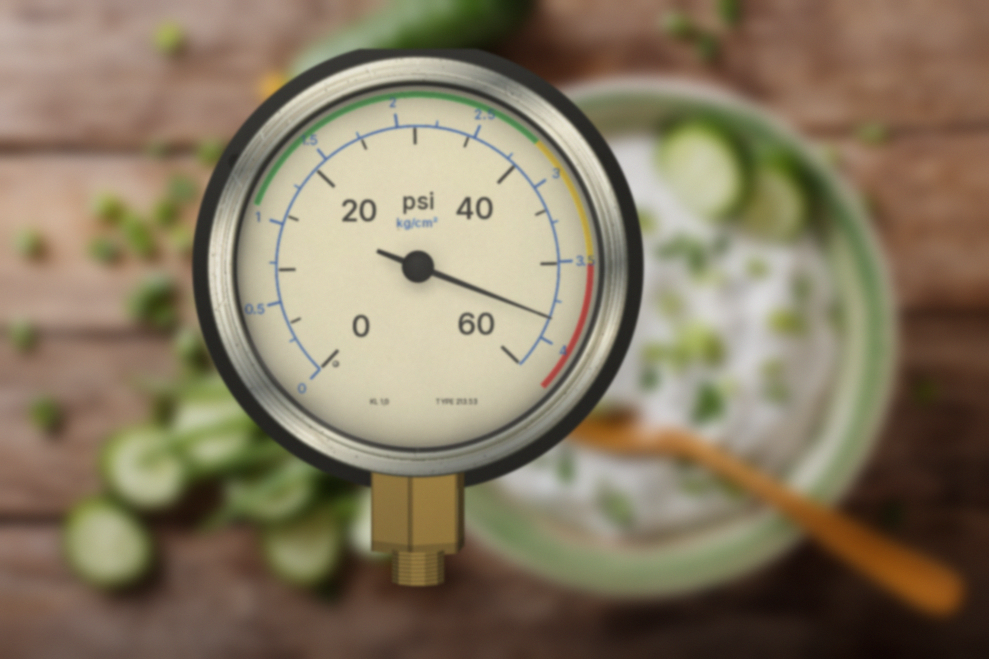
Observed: 55 psi
